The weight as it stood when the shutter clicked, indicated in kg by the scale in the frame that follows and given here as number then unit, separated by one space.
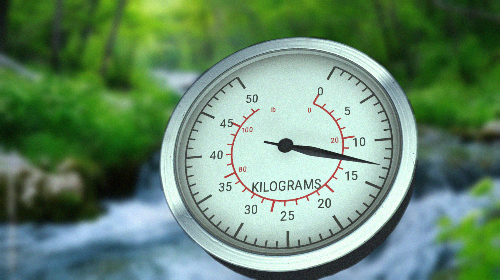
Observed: 13 kg
